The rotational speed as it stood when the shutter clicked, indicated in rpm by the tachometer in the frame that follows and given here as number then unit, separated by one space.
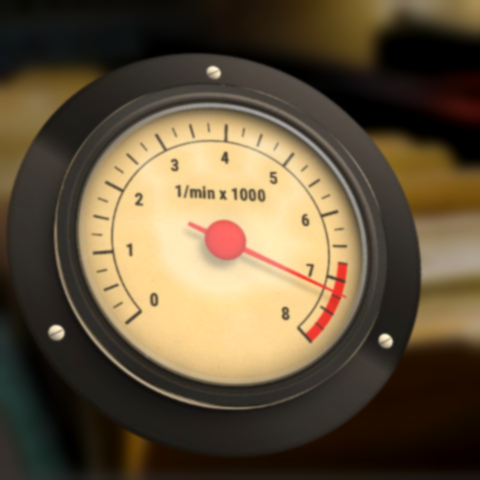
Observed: 7250 rpm
